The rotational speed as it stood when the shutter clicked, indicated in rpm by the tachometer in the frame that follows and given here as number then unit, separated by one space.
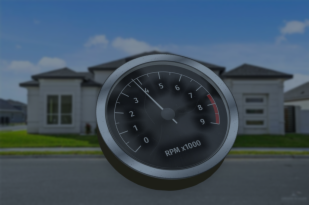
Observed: 3750 rpm
